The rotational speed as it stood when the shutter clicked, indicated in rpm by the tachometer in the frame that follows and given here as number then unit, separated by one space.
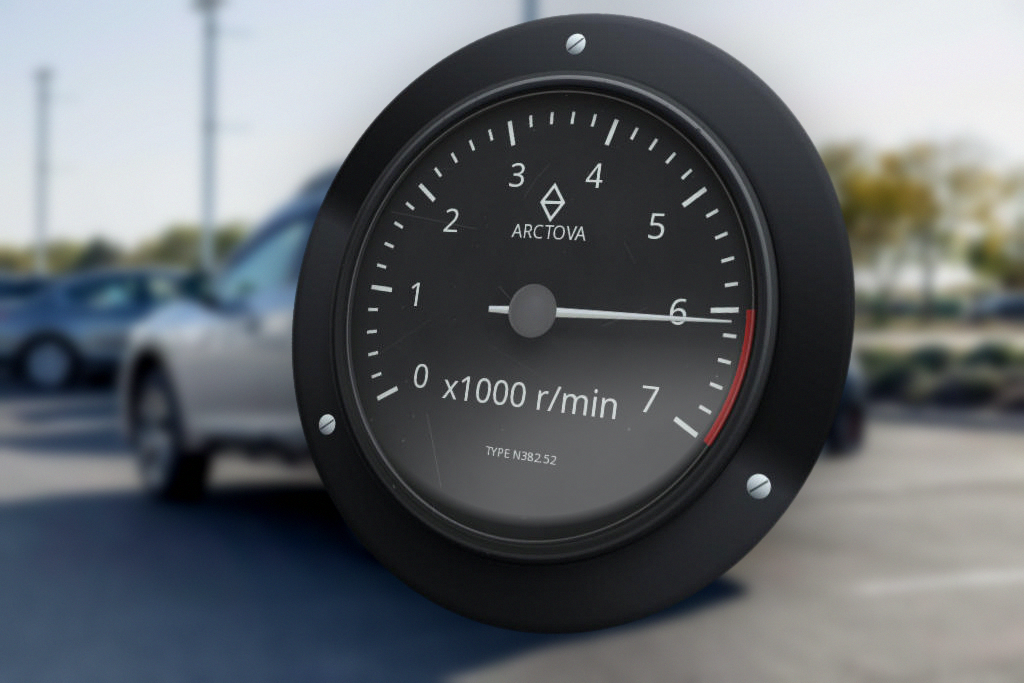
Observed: 6100 rpm
